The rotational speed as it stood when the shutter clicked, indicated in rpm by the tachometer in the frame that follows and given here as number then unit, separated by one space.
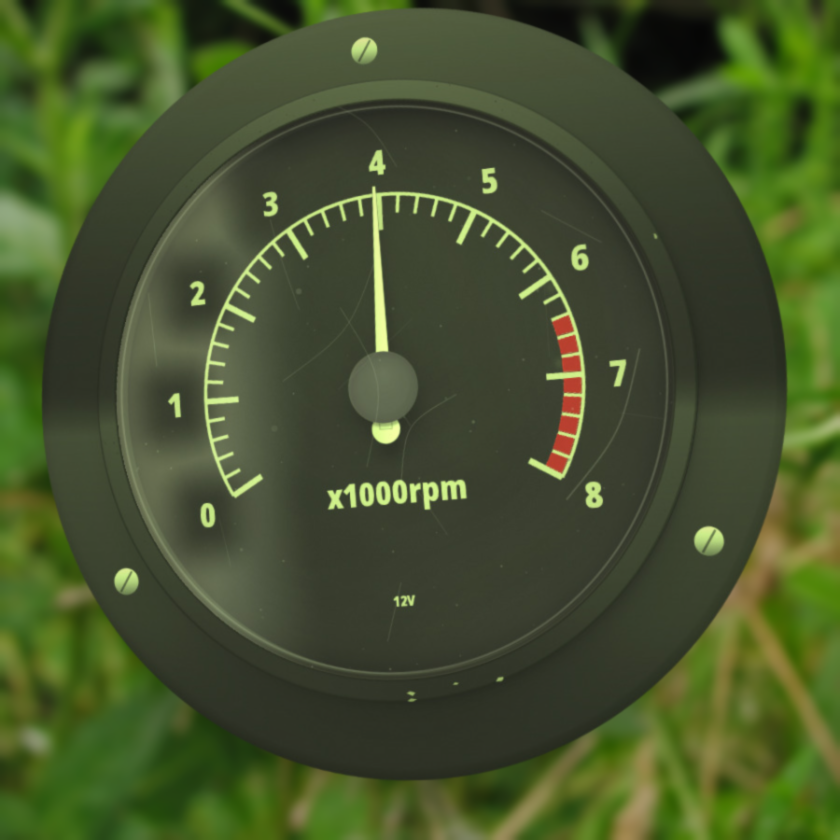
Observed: 4000 rpm
